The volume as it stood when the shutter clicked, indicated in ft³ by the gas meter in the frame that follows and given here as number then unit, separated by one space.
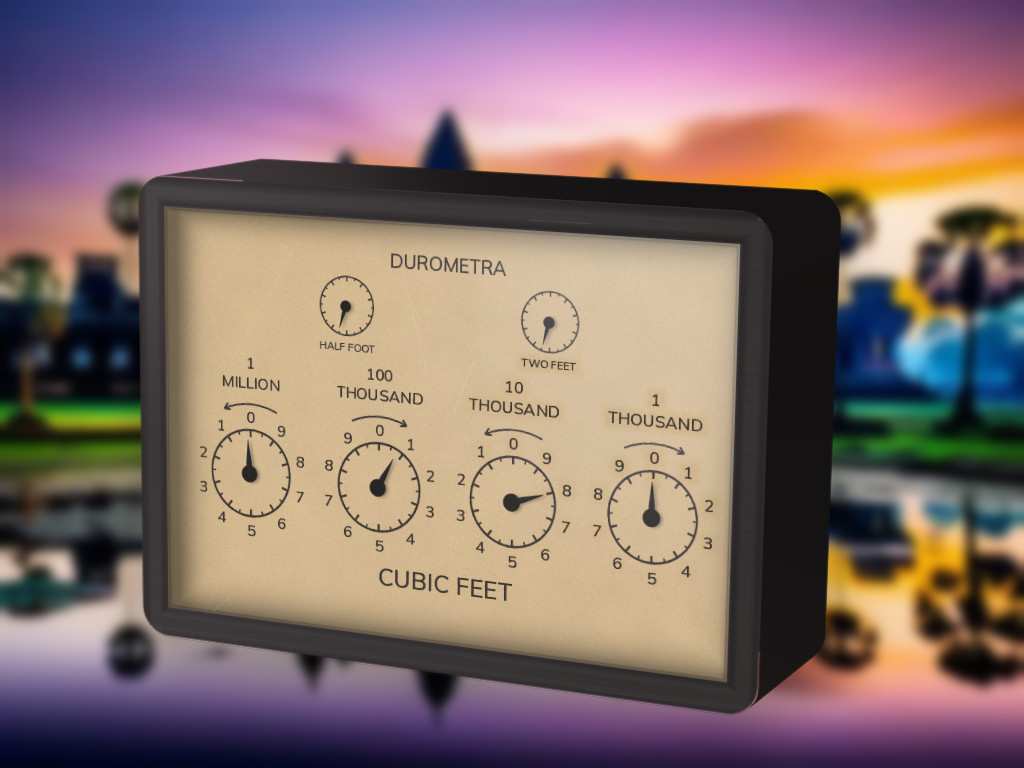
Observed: 8000 ft³
